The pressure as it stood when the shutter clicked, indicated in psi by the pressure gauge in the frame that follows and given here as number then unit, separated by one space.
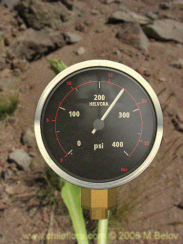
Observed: 250 psi
